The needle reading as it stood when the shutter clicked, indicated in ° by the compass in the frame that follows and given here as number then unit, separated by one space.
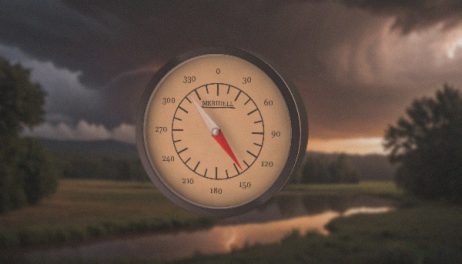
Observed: 142.5 °
